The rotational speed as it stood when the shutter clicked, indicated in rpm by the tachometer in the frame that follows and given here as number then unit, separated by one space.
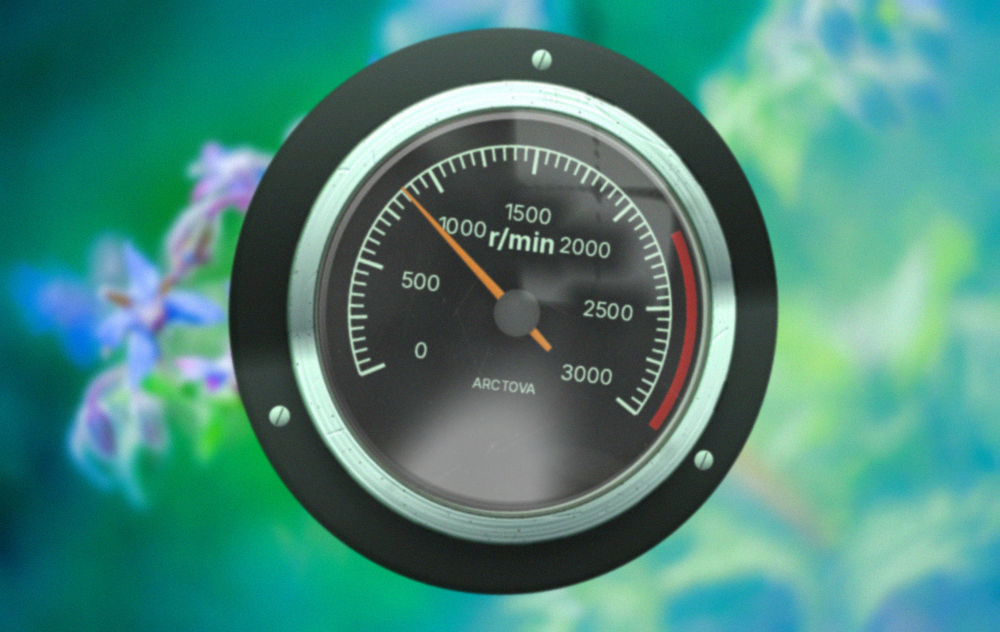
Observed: 850 rpm
